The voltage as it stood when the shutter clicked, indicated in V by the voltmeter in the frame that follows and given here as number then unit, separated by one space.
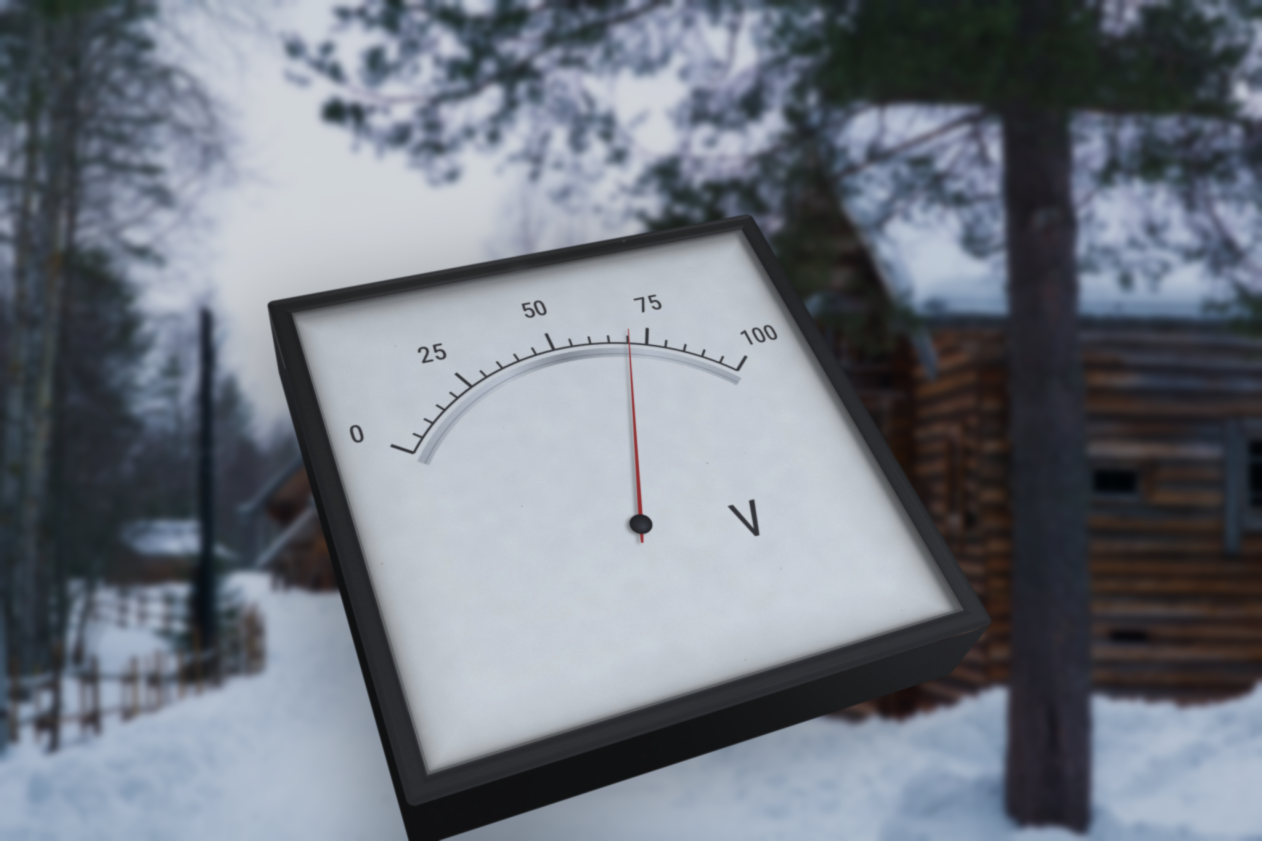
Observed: 70 V
